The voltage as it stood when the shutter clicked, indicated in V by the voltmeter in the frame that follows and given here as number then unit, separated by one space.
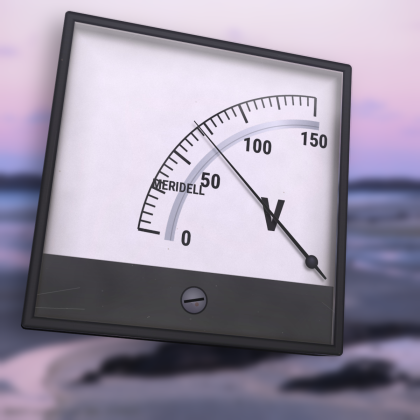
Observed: 70 V
